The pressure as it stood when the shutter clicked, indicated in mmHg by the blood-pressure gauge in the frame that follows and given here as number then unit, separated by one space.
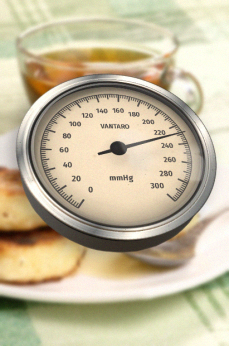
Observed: 230 mmHg
